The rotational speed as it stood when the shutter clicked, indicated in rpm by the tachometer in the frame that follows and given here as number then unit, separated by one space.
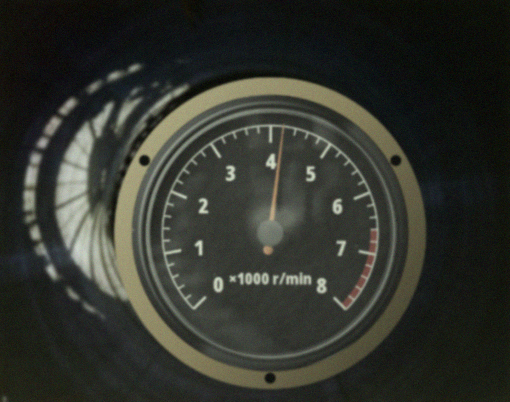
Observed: 4200 rpm
